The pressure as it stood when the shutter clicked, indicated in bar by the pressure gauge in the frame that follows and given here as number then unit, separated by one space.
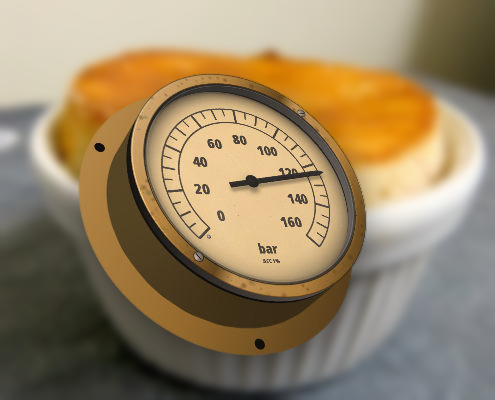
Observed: 125 bar
